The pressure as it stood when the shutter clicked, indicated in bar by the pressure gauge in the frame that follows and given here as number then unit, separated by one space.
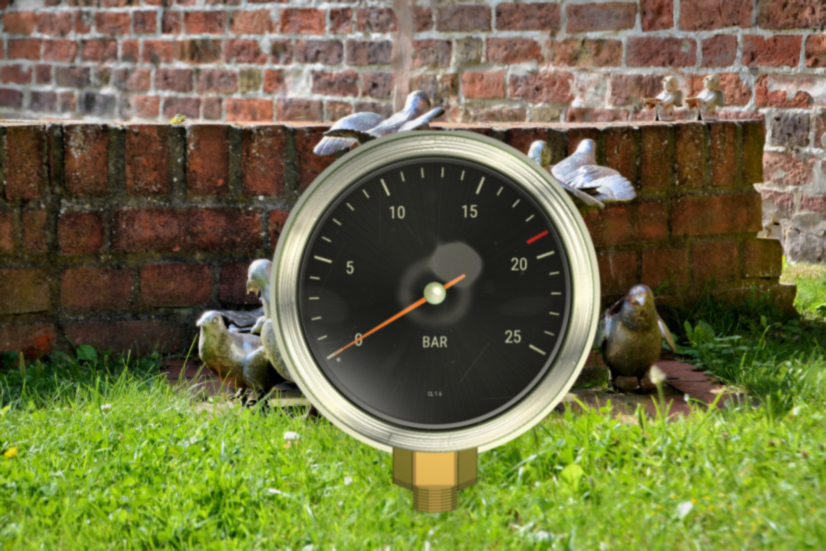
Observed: 0 bar
